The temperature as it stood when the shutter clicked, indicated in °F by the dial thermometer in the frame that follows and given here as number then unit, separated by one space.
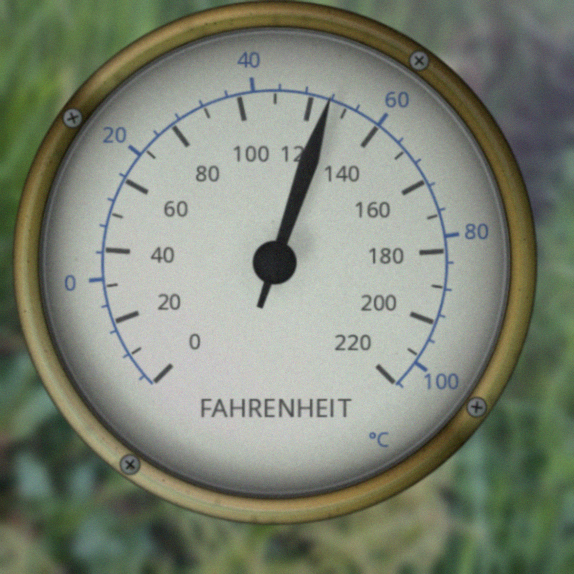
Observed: 125 °F
